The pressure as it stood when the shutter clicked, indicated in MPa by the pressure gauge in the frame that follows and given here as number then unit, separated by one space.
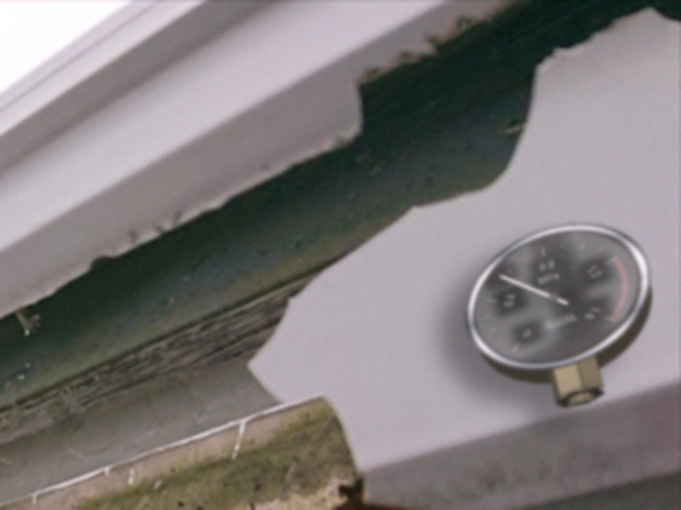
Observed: 0.55 MPa
